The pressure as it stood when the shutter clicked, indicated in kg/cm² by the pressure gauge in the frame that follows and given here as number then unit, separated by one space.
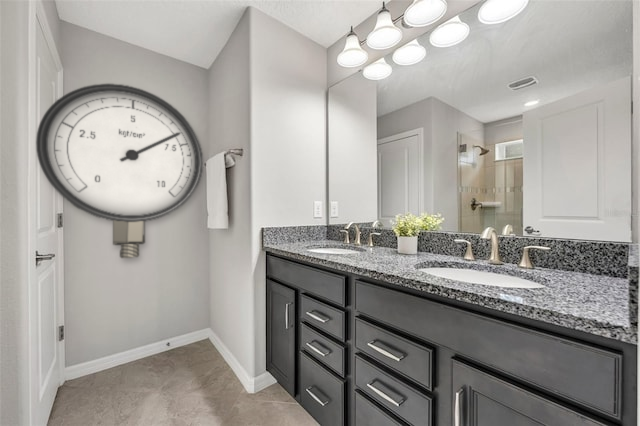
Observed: 7 kg/cm²
